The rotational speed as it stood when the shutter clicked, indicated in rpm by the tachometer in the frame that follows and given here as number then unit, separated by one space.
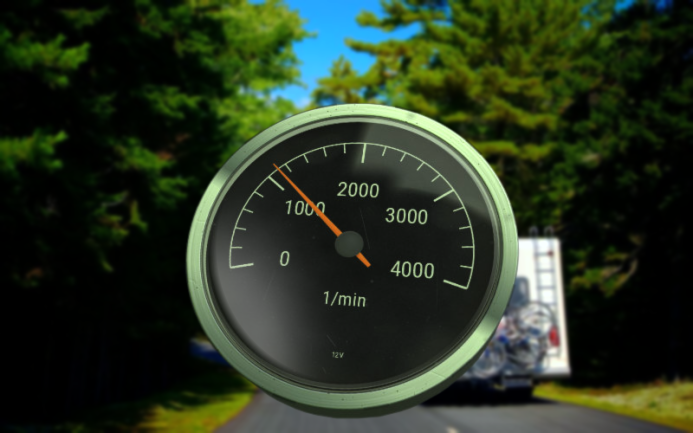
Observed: 1100 rpm
